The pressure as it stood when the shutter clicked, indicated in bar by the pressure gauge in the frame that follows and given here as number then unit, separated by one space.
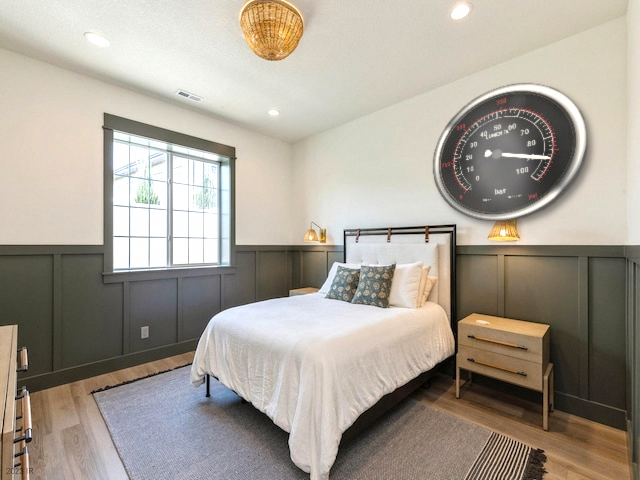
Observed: 90 bar
